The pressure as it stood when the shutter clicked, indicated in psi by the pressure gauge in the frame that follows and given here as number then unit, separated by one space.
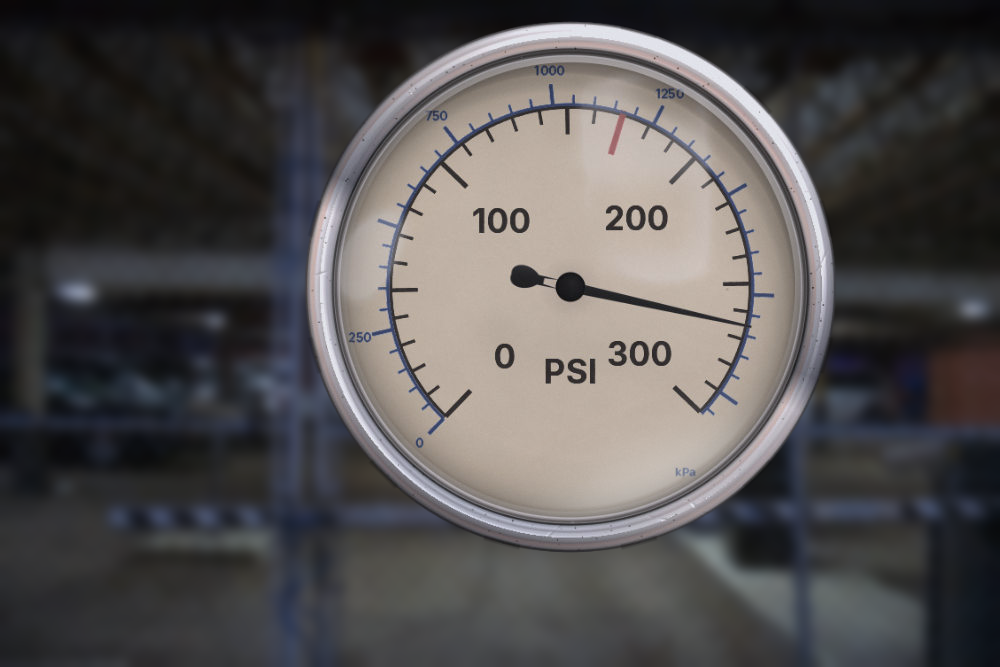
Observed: 265 psi
